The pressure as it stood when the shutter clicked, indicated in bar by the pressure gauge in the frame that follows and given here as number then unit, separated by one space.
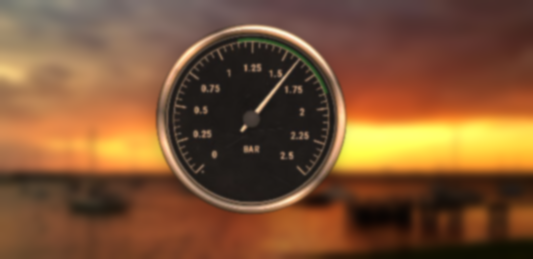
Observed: 1.6 bar
